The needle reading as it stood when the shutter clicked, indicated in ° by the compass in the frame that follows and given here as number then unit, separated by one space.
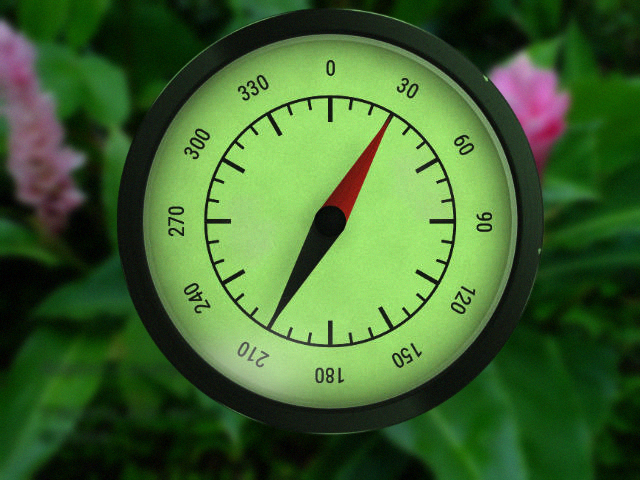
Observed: 30 °
